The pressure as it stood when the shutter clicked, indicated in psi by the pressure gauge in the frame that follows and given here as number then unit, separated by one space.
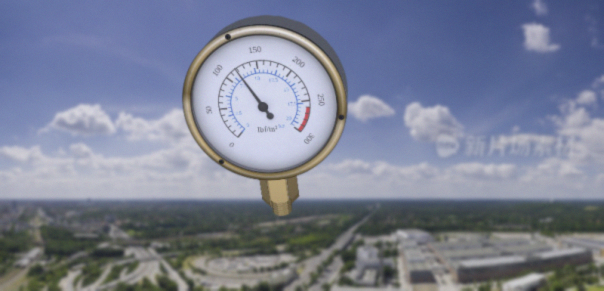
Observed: 120 psi
